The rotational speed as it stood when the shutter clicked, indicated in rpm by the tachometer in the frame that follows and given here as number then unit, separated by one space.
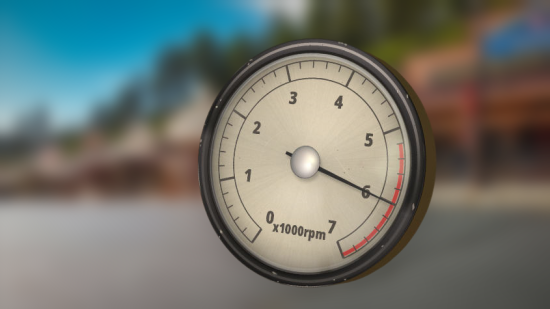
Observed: 6000 rpm
